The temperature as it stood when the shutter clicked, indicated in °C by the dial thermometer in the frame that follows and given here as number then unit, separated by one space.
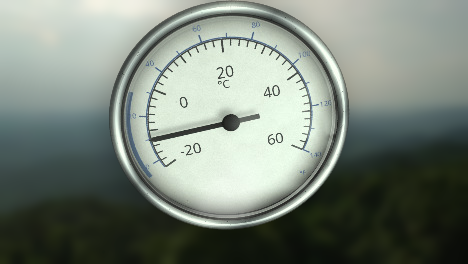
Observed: -12 °C
